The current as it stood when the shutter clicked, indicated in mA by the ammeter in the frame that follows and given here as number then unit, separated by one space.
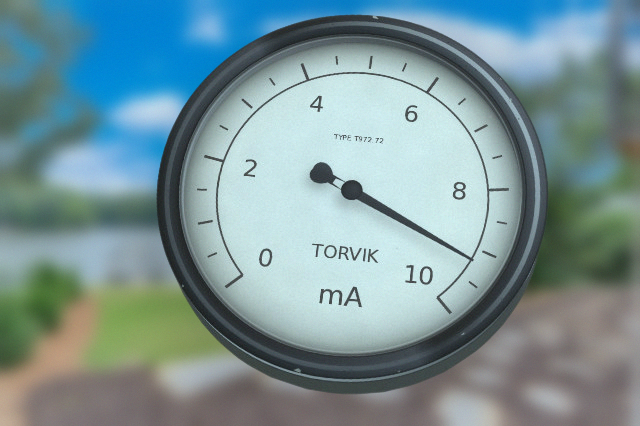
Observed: 9.25 mA
